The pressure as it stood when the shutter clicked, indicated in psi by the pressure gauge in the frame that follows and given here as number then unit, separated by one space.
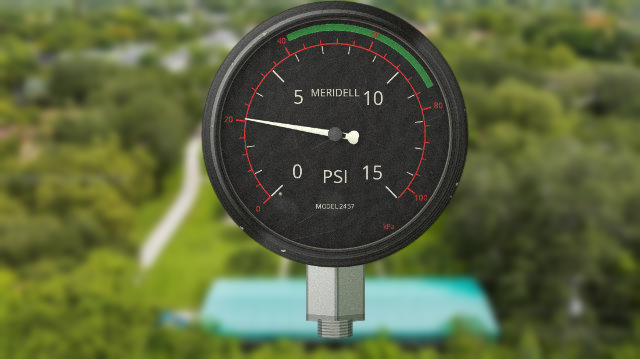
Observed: 3 psi
